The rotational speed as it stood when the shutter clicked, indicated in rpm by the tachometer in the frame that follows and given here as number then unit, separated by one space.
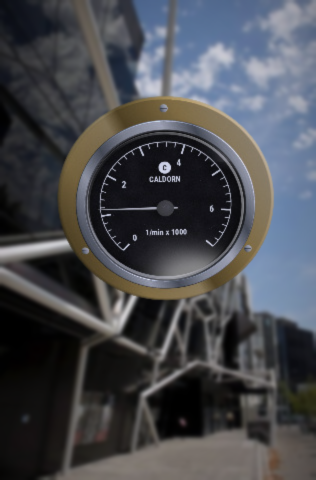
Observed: 1200 rpm
